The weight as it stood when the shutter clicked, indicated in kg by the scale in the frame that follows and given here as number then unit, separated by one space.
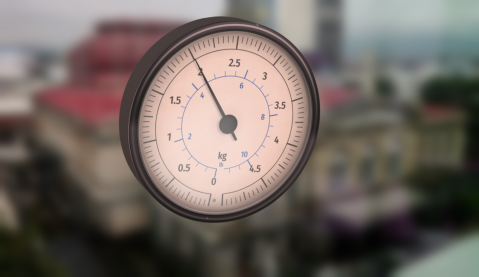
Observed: 2 kg
